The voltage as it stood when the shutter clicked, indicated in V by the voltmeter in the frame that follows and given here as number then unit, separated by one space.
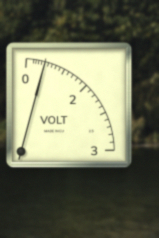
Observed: 1 V
